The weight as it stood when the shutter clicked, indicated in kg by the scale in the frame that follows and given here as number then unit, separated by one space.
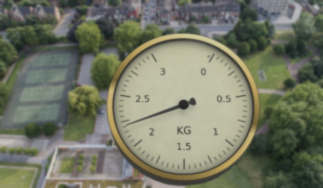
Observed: 2.2 kg
